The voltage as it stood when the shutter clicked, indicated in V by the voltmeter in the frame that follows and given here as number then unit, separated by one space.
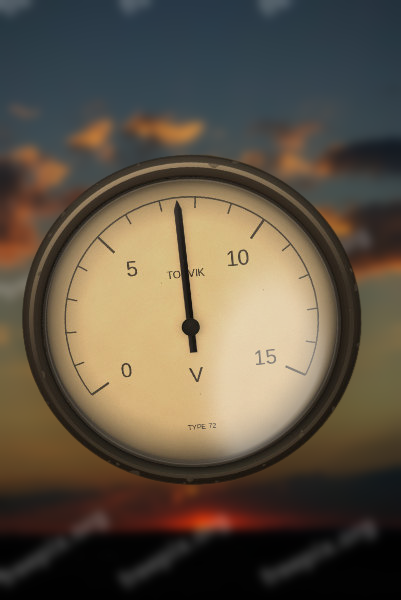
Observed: 7.5 V
